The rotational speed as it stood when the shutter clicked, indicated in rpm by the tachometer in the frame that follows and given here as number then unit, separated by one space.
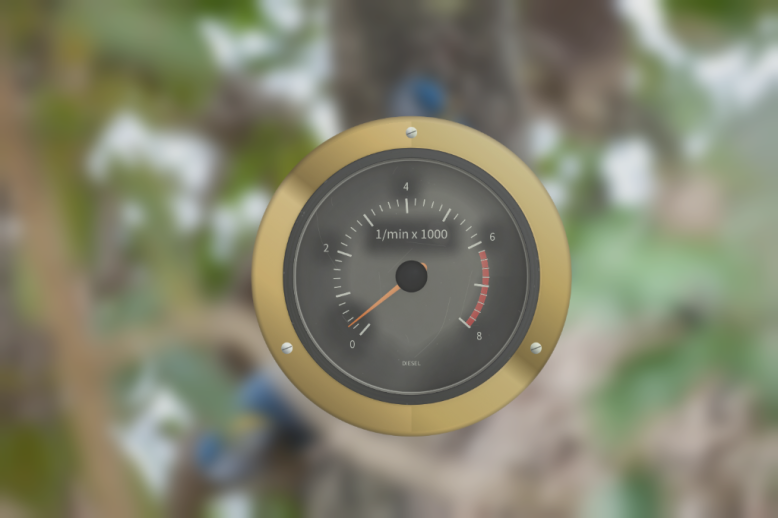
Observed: 300 rpm
